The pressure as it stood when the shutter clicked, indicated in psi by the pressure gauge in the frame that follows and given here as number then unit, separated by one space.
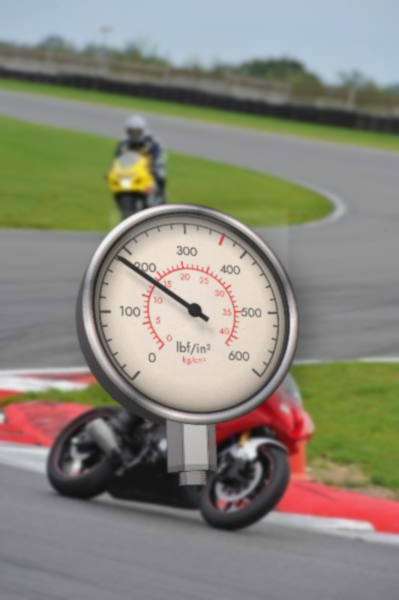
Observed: 180 psi
